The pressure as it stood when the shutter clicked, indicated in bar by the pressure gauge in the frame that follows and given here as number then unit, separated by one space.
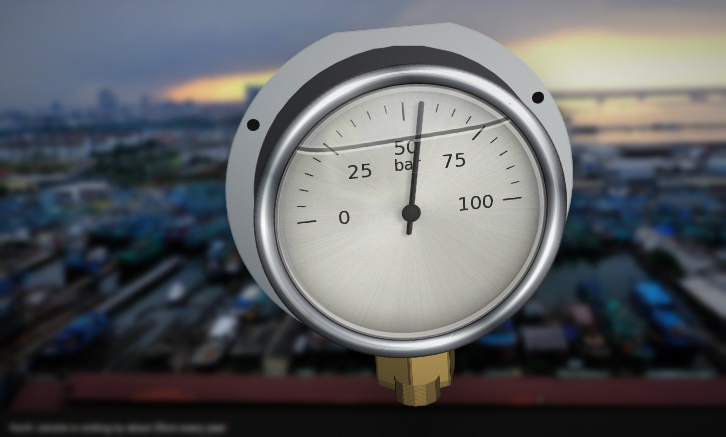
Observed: 55 bar
